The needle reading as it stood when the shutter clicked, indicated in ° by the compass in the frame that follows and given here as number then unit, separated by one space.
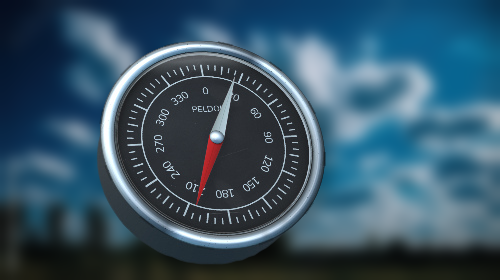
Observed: 205 °
